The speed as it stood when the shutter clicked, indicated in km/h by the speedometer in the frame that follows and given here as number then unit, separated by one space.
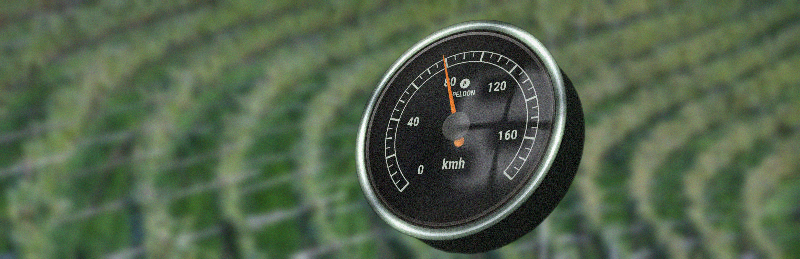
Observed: 80 km/h
